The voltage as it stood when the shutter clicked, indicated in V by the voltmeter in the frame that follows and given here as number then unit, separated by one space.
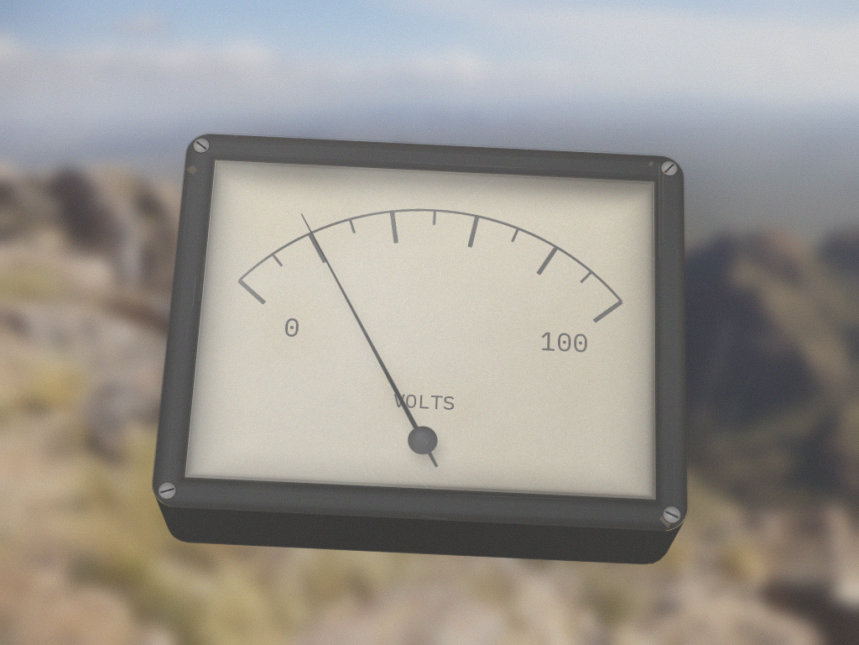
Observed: 20 V
